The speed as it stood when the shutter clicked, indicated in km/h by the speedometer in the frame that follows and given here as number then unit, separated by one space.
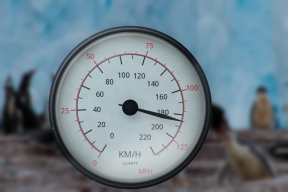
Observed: 185 km/h
